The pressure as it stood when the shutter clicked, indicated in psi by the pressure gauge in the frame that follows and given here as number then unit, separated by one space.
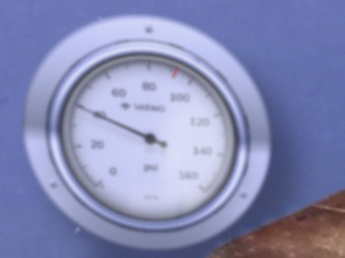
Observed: 40 psi
